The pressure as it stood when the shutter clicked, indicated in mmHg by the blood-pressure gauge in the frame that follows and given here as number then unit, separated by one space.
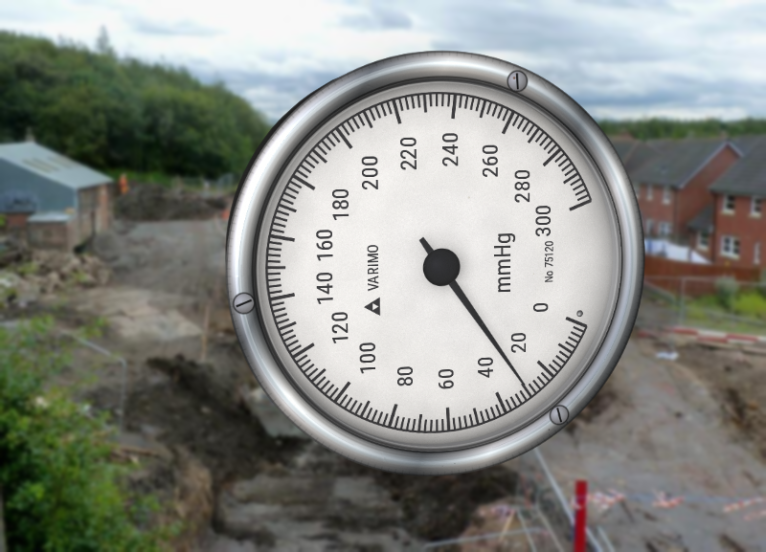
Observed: 30 mmHg
